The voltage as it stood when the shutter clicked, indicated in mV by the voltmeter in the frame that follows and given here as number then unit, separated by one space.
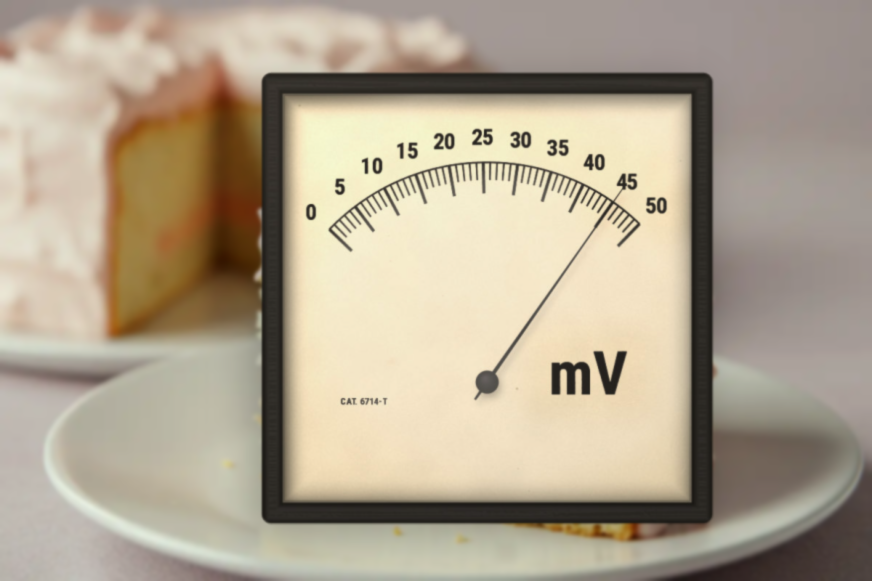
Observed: 45 mV
